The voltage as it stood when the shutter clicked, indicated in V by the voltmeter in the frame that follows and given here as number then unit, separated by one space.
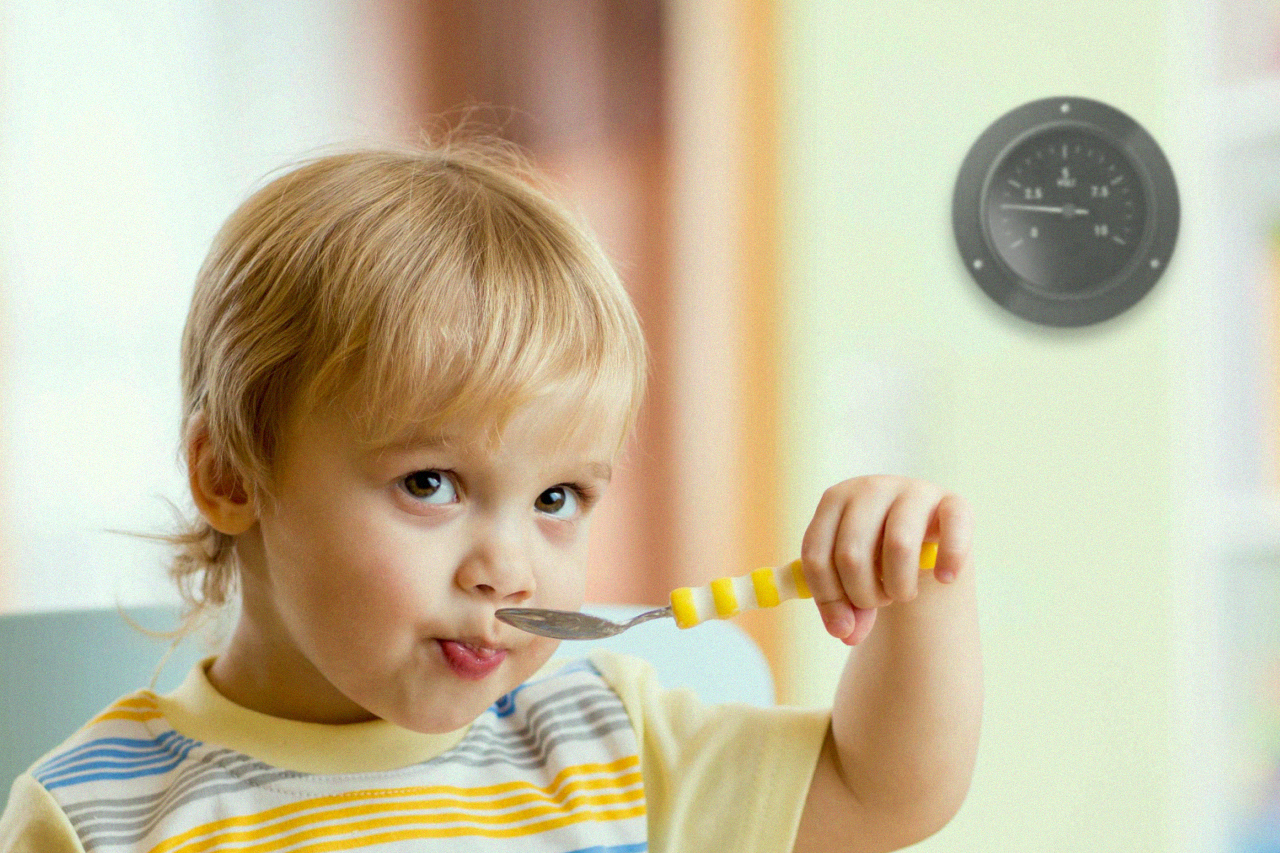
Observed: 1.5 V
